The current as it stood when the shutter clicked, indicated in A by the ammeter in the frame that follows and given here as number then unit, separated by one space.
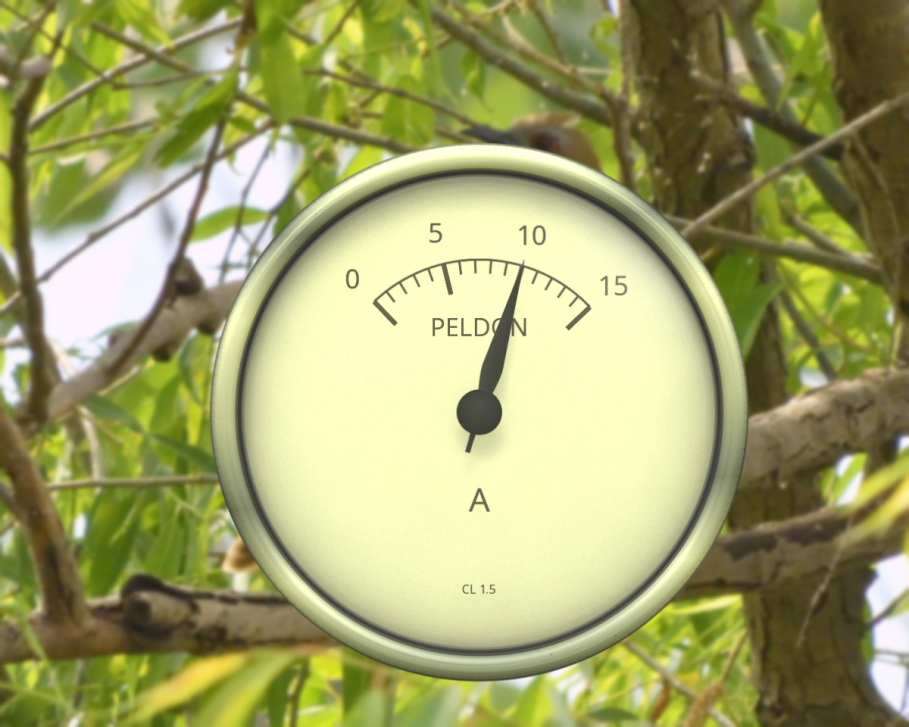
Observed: 10 A
